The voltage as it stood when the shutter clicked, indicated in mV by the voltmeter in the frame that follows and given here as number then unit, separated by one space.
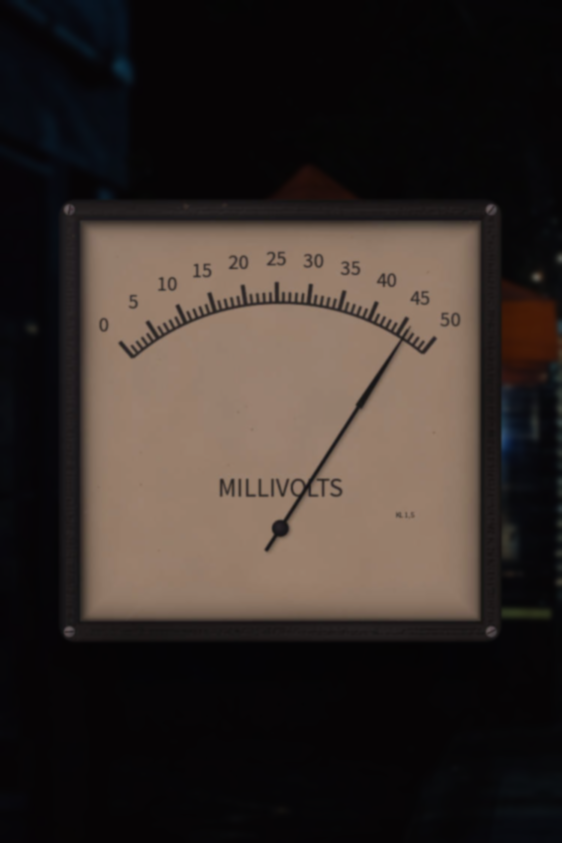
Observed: 46 mV
